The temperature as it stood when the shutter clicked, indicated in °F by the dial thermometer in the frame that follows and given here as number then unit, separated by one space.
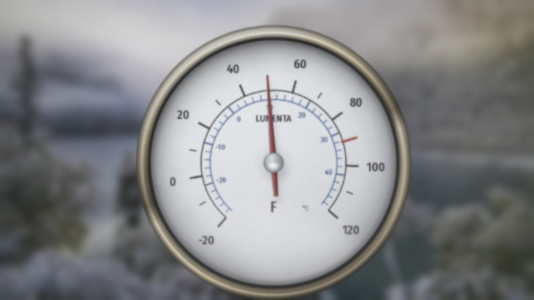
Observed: 50 °F
